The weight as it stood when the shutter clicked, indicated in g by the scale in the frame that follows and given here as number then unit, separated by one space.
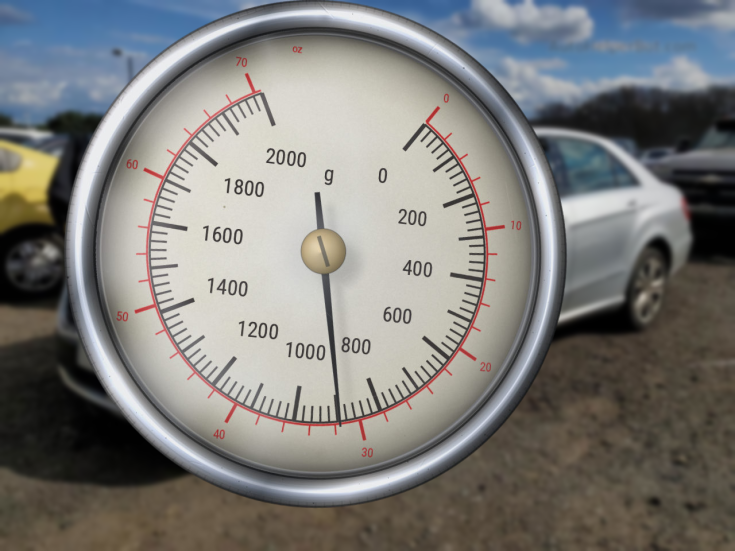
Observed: 900 g
